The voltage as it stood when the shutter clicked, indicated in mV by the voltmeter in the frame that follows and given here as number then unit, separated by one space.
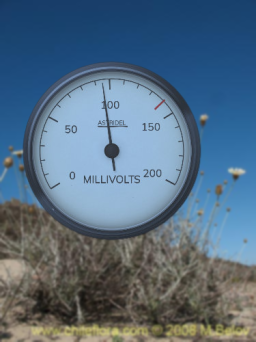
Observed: 95 mV
